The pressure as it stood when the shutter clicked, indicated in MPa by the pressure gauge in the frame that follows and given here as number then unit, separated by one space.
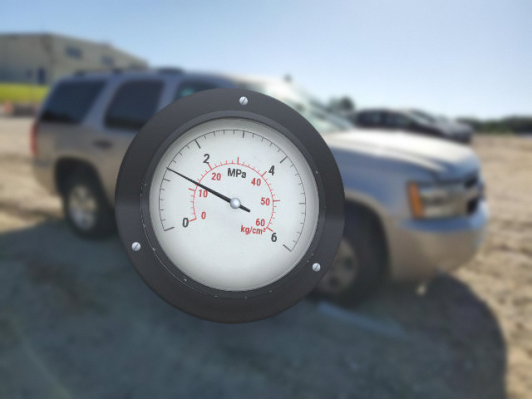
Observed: 1.2 MPa
